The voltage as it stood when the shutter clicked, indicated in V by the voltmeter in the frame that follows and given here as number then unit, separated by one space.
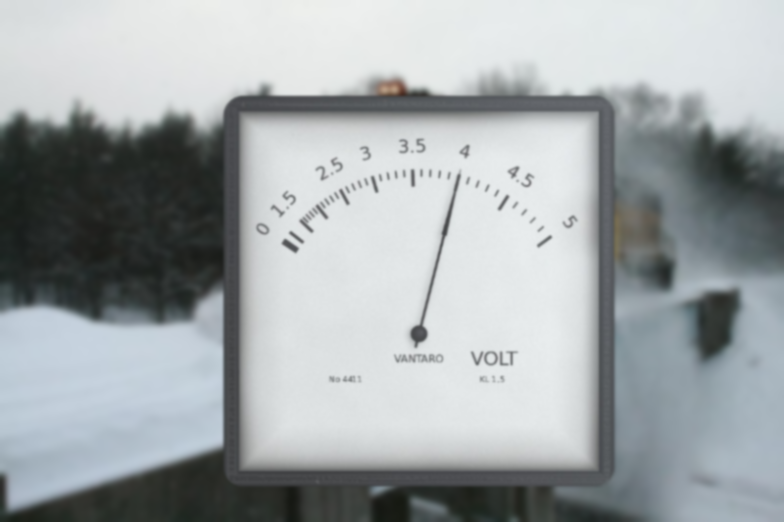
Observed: 4 V
